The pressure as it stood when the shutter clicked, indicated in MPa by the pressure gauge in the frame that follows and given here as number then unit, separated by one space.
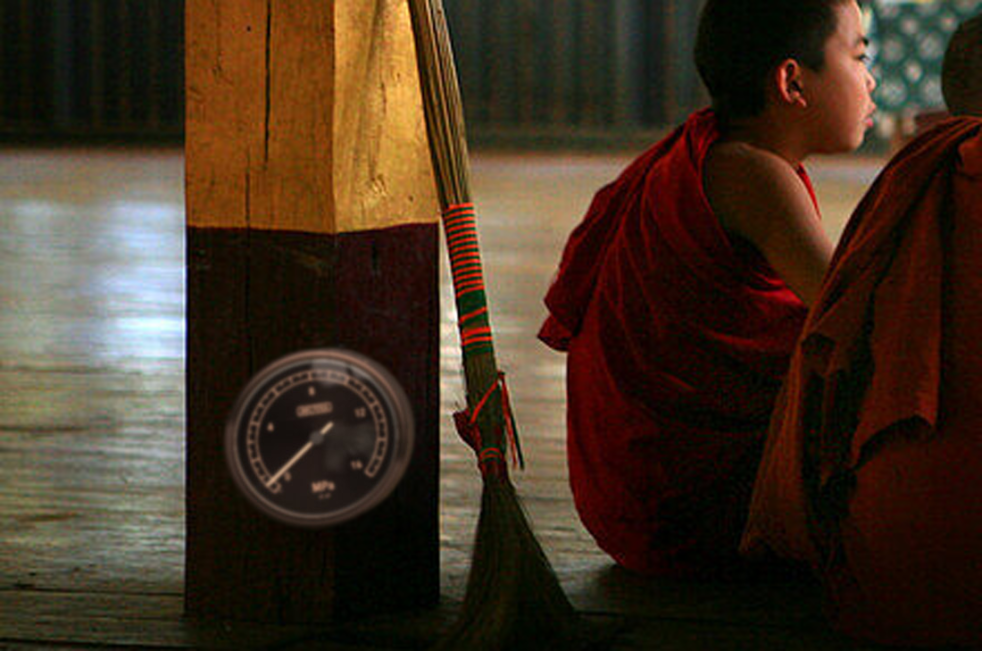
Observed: 0.5 MPa
